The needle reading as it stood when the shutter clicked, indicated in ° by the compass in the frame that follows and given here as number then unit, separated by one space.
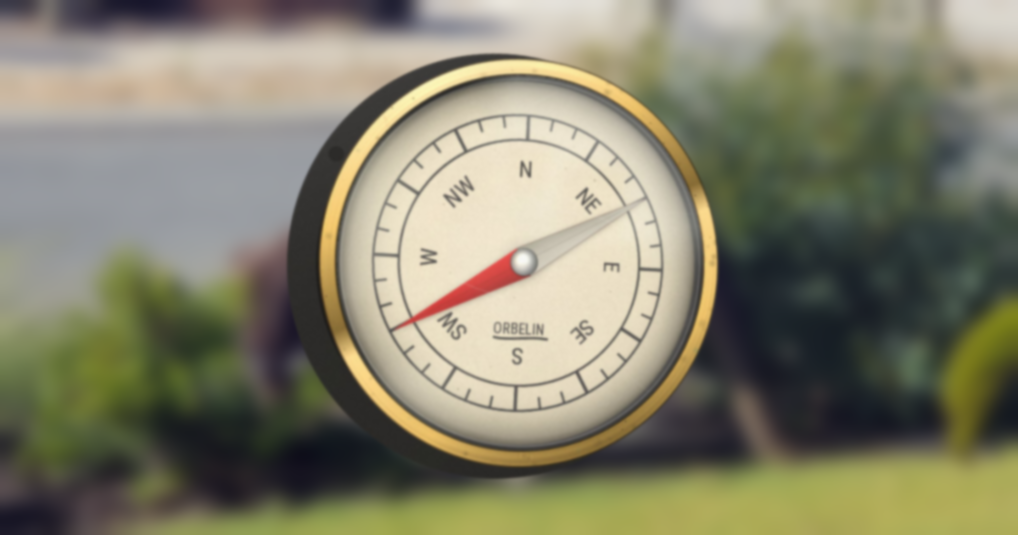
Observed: 240 °
